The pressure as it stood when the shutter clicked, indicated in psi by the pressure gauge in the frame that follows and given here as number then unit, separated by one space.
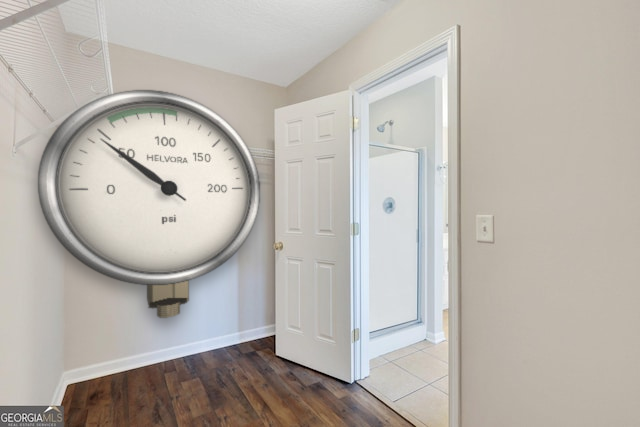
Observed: 45 psi
